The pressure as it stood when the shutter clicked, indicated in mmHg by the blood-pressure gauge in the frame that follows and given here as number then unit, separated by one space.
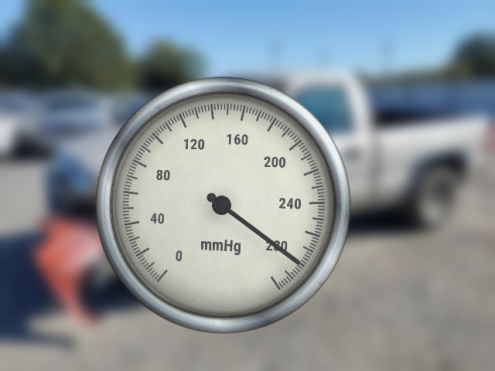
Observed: 280 mmHg
